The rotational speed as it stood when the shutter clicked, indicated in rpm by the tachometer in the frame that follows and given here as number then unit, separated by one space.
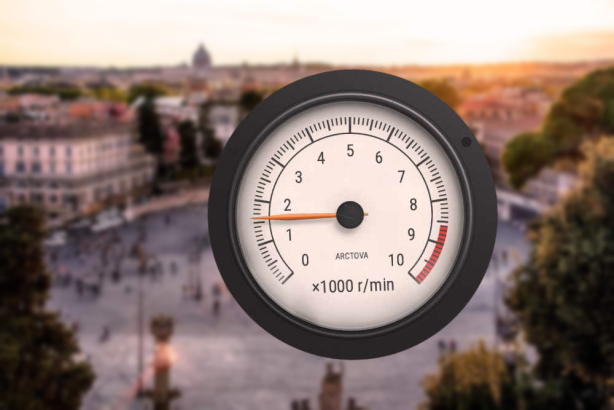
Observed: 1600 rpm
